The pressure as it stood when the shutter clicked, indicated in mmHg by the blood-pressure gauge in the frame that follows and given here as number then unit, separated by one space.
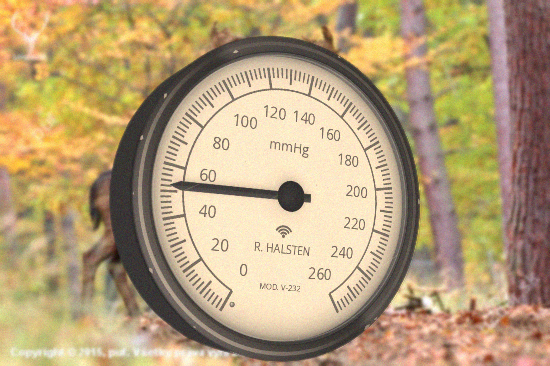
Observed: 52 mmHg
